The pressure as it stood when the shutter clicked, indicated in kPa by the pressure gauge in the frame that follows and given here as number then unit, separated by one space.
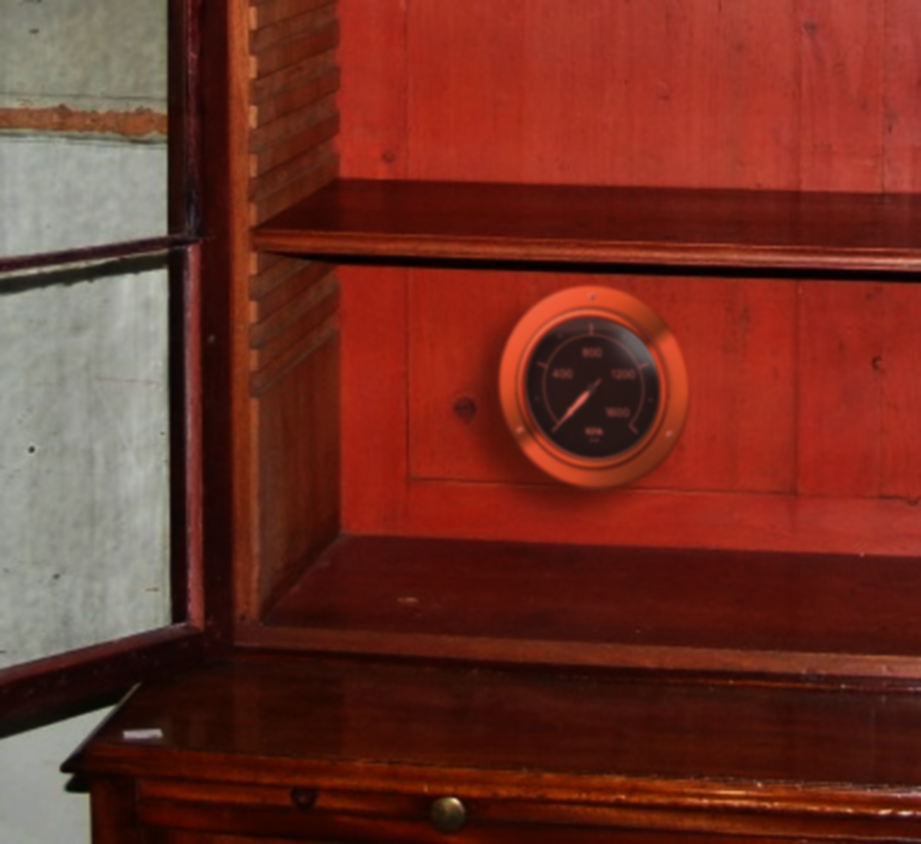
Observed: 0 kPa
